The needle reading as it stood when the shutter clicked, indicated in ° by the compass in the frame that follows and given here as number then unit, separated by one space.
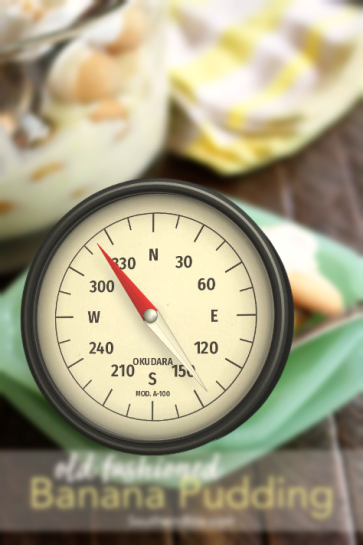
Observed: 322.5 °
